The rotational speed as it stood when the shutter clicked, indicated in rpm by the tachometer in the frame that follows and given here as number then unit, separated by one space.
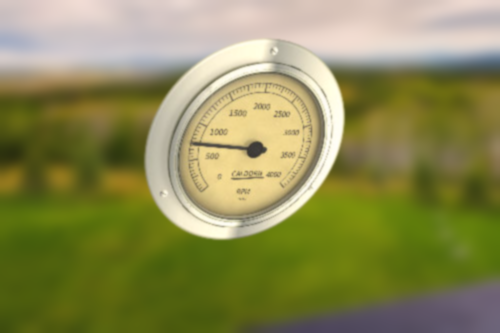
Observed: 750 rpm
